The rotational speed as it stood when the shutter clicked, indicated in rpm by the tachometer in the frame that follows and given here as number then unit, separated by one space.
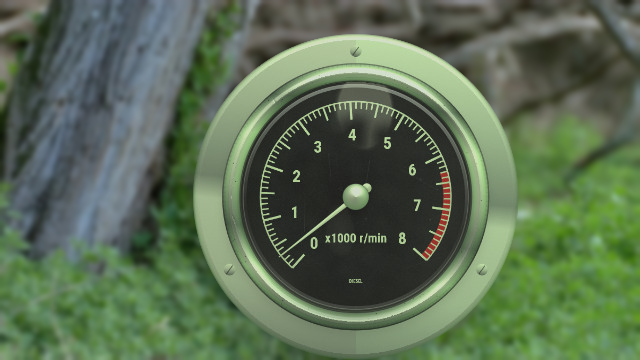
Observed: 300 rpm
